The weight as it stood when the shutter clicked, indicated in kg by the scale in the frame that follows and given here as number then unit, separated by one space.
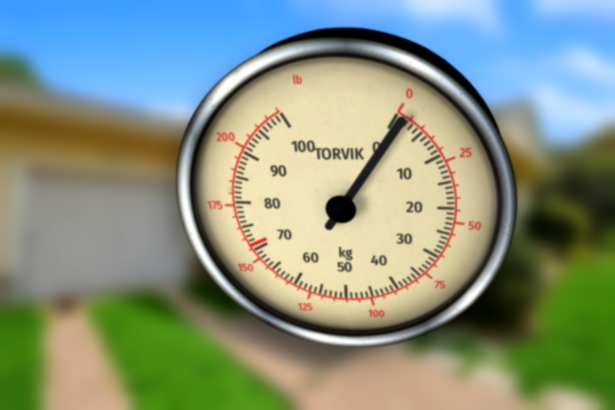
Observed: 1 kg
